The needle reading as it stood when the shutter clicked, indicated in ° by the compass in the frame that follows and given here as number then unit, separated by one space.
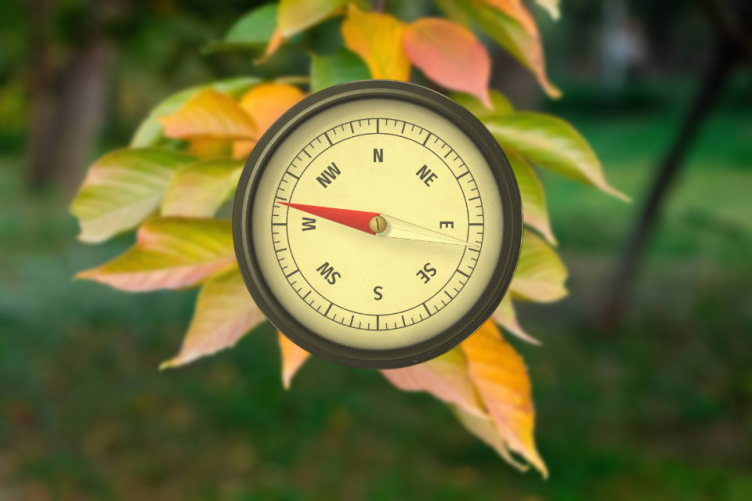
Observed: 282.5 °
